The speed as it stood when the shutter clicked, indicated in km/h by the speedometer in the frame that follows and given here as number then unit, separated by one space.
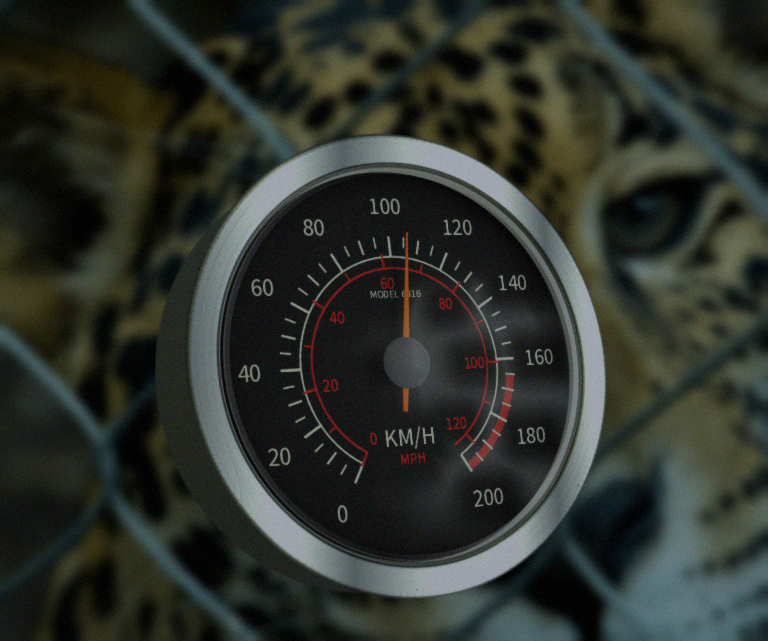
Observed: 105 km/h
